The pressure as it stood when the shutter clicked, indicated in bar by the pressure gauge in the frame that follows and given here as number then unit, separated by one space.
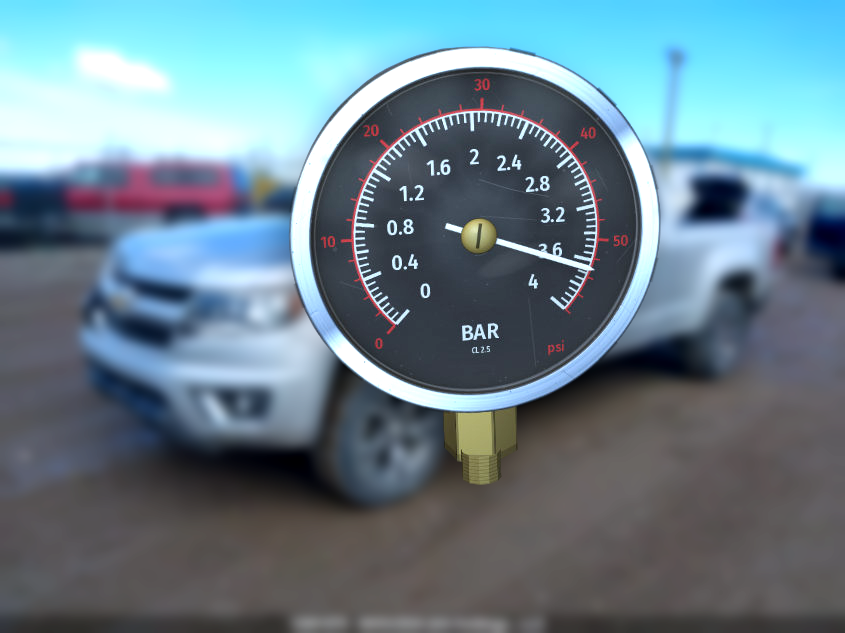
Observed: 3.65 bar
